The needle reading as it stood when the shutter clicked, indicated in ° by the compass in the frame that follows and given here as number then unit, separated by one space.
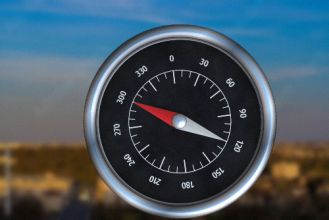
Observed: 300 °
